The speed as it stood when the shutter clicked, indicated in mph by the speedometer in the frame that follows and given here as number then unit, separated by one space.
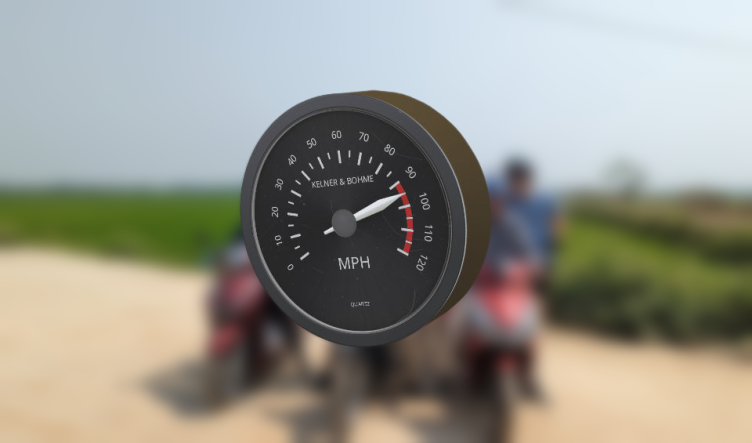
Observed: 95 mph
